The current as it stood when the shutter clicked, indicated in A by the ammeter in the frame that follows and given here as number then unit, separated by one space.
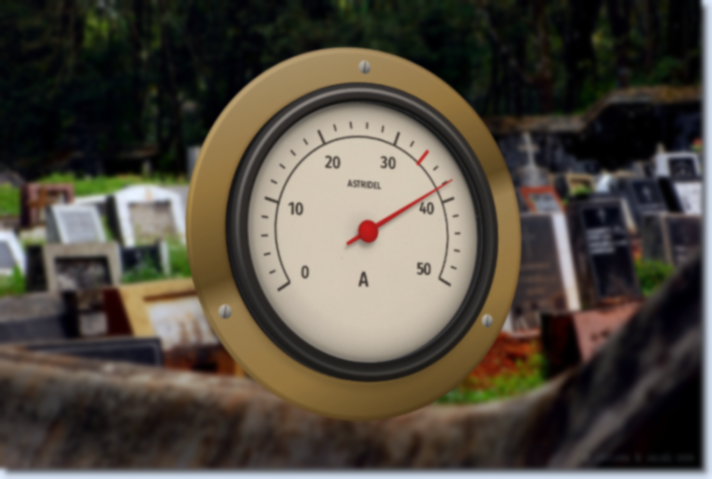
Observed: 38 A
